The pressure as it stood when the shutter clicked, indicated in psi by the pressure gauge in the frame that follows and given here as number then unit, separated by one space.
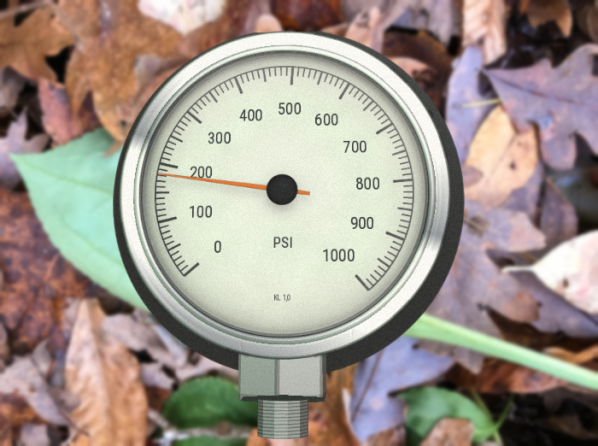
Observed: 180 psi
